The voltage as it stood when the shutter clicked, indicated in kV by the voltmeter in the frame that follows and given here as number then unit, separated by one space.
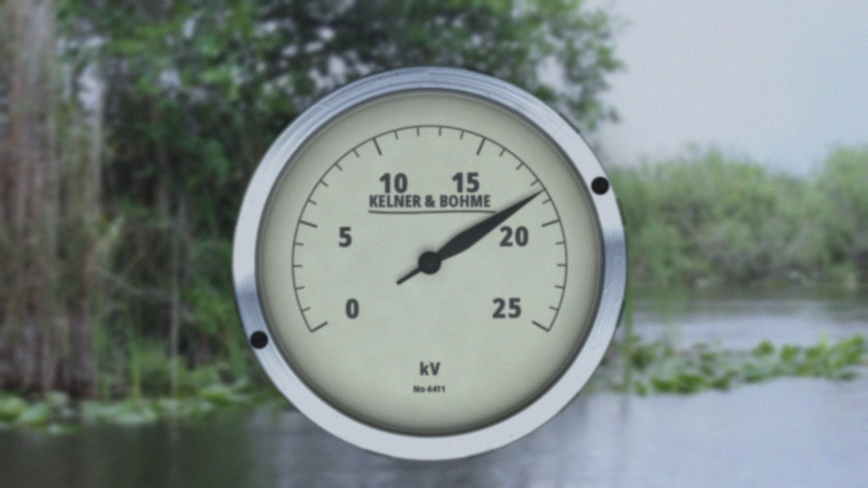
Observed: 18.5 kV
